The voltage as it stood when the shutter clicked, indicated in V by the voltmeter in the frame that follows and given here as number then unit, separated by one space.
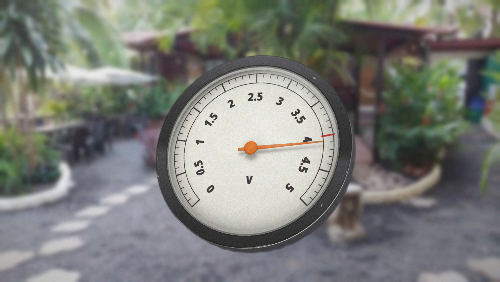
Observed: 4.1 V
